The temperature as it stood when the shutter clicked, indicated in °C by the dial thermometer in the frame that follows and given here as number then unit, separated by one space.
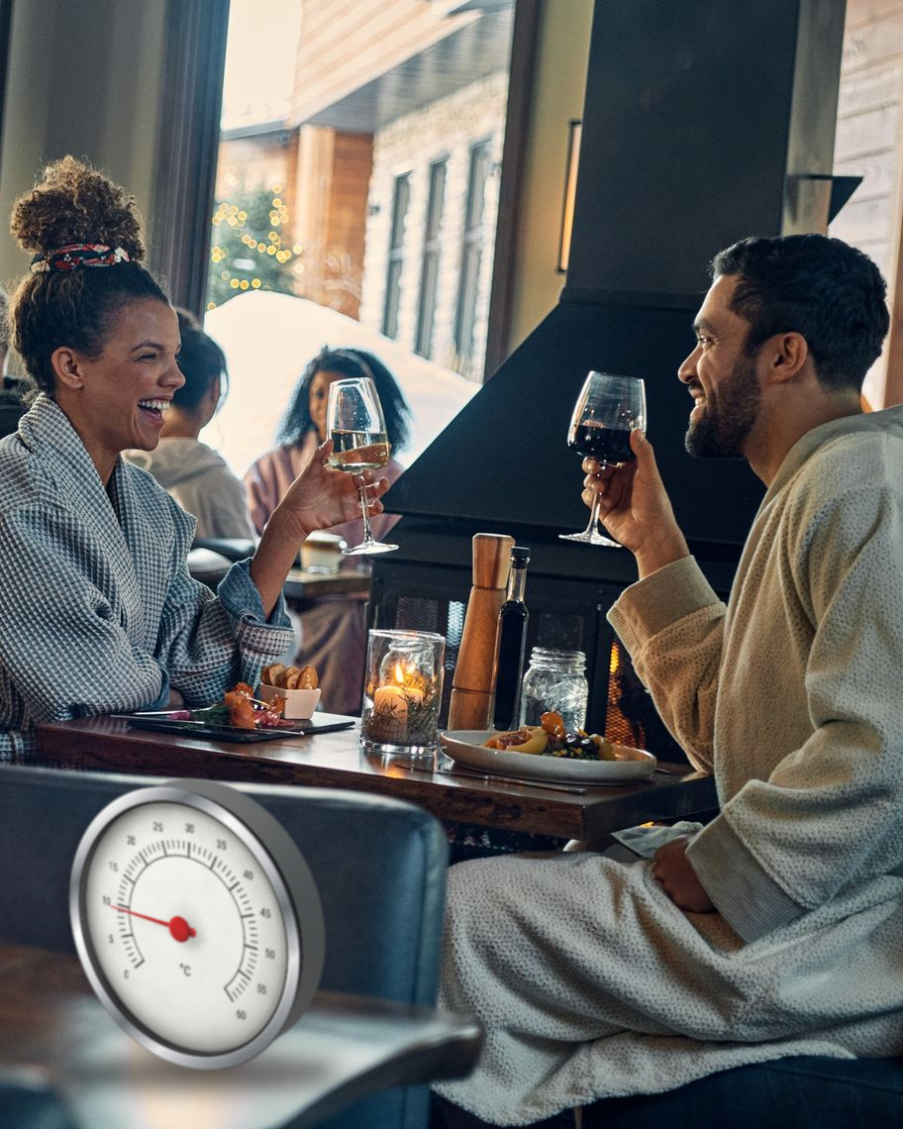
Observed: 10 °C
